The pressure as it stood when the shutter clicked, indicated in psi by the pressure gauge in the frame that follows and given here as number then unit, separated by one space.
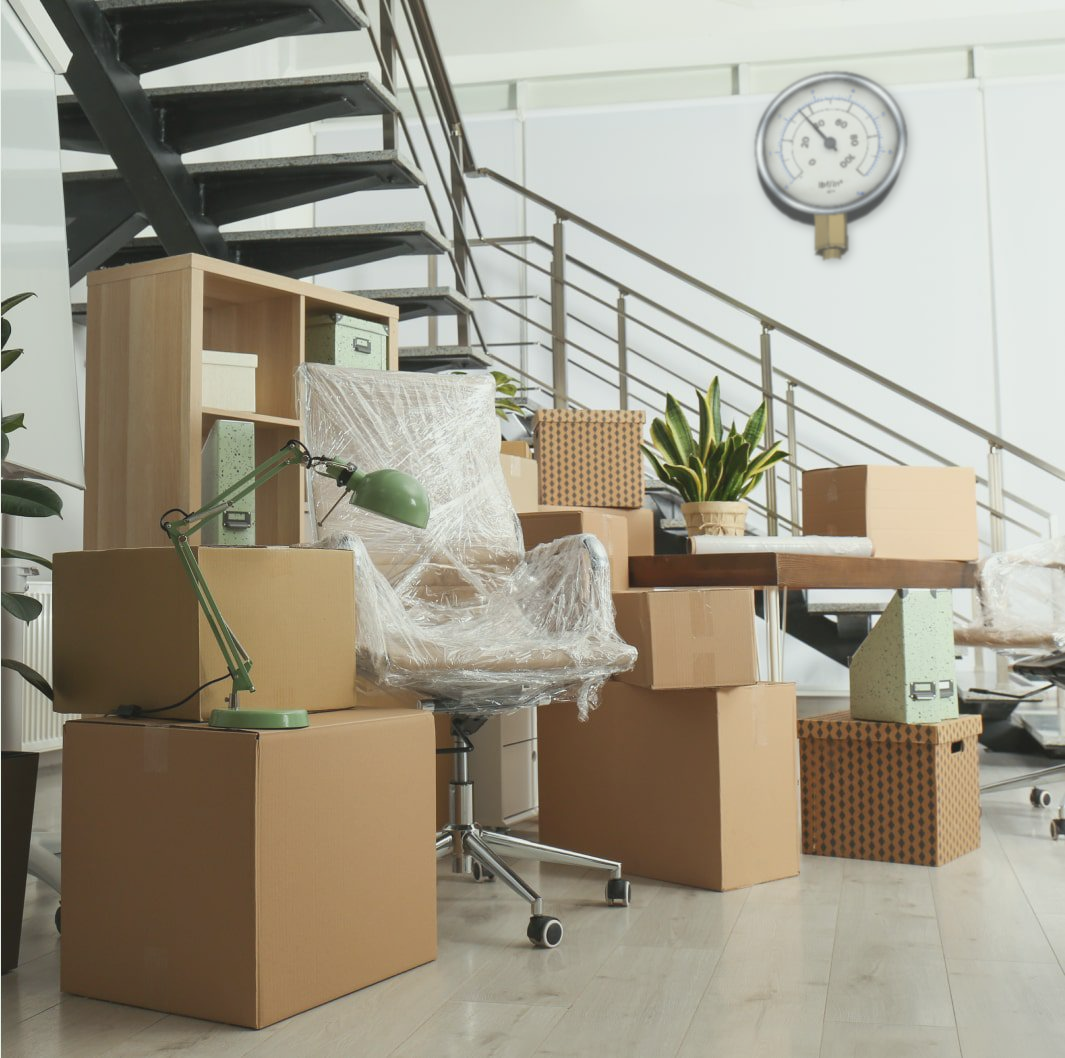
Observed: 35 psi
